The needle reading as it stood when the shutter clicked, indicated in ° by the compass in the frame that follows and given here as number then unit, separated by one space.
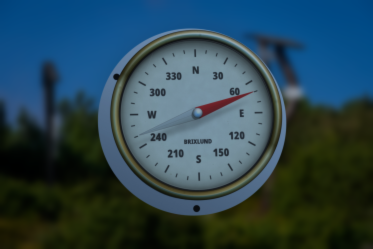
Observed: 70 °
